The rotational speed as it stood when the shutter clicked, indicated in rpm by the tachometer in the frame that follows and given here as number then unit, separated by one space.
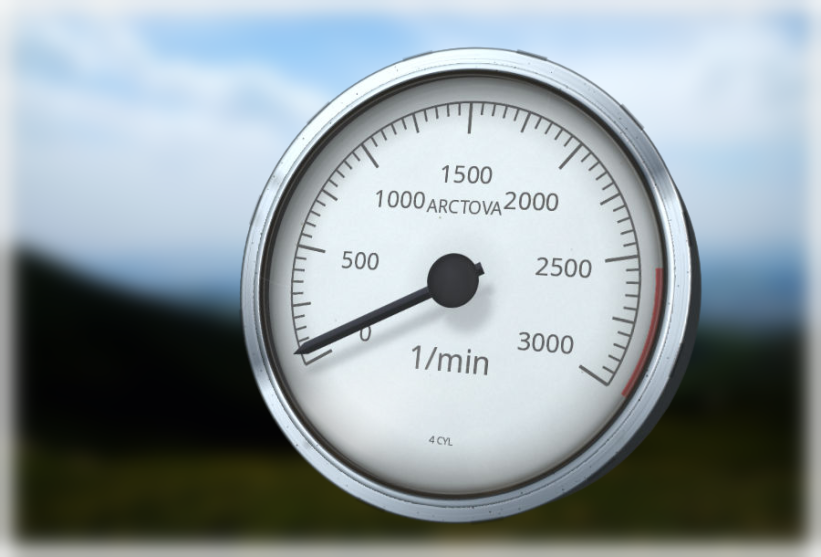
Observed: 50 rpm
